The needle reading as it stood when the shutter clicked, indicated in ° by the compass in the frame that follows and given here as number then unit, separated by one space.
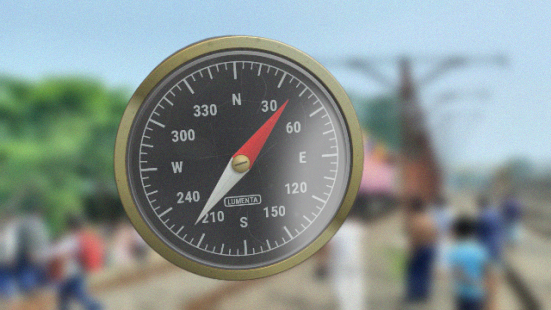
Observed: 40 °
